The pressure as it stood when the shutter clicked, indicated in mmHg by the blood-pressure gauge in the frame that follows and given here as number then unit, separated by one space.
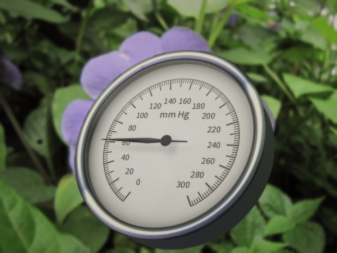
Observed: 60 mmHg
